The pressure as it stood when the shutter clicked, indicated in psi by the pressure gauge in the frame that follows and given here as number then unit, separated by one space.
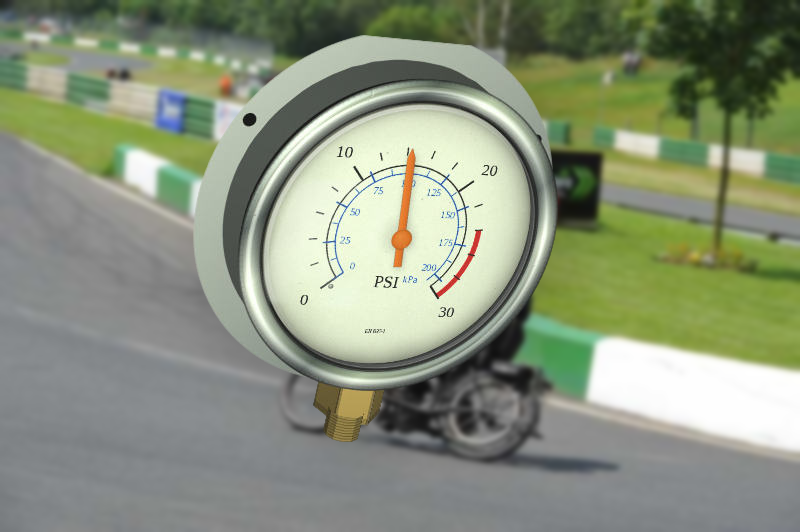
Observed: 14 psi
